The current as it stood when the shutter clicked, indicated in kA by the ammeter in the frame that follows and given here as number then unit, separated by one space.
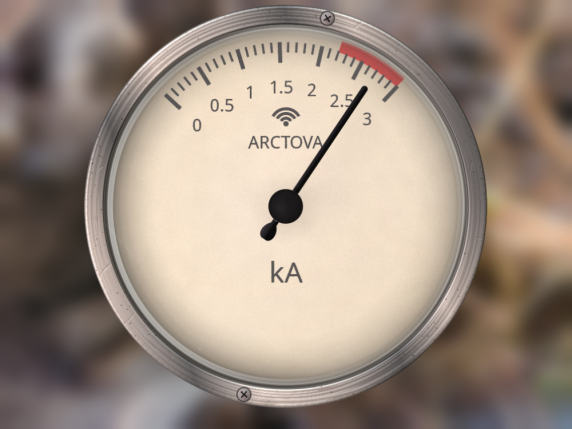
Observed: 2.7 kA
